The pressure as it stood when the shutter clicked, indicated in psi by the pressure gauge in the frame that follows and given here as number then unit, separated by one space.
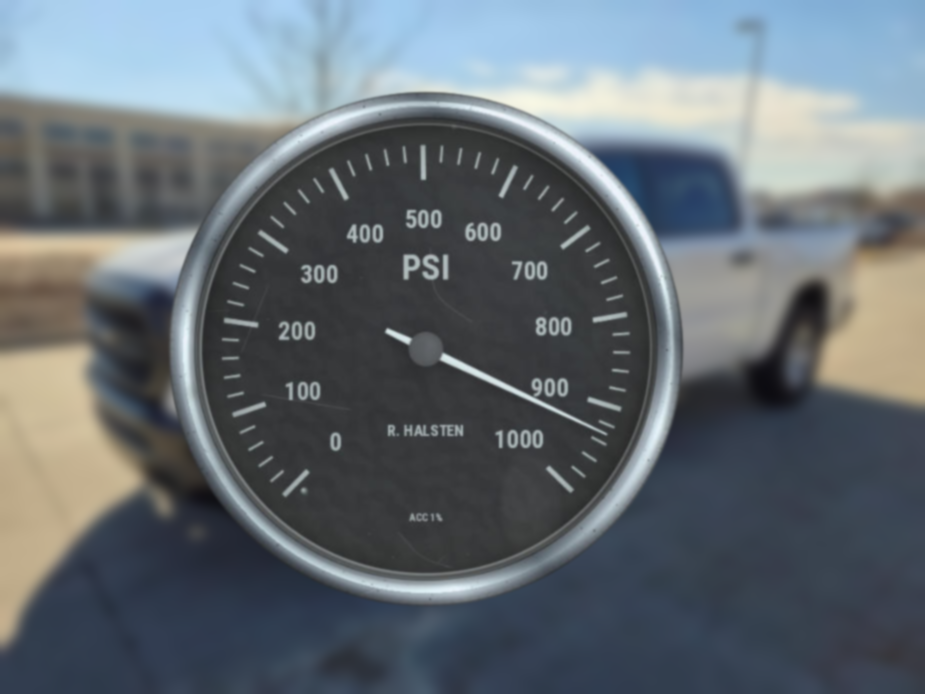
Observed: 930 psi
